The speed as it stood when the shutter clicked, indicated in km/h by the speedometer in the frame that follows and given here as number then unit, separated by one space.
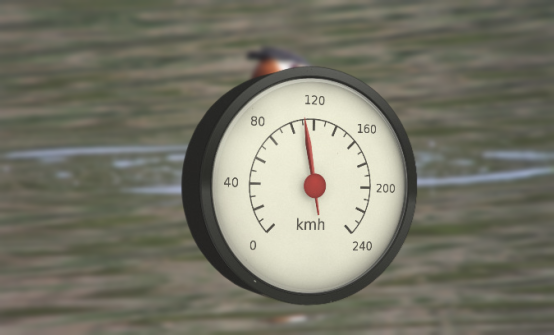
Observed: 110 km/h
